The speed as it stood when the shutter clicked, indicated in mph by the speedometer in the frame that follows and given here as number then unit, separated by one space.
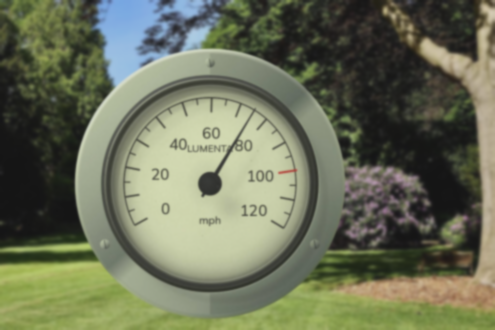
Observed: 75 mph
